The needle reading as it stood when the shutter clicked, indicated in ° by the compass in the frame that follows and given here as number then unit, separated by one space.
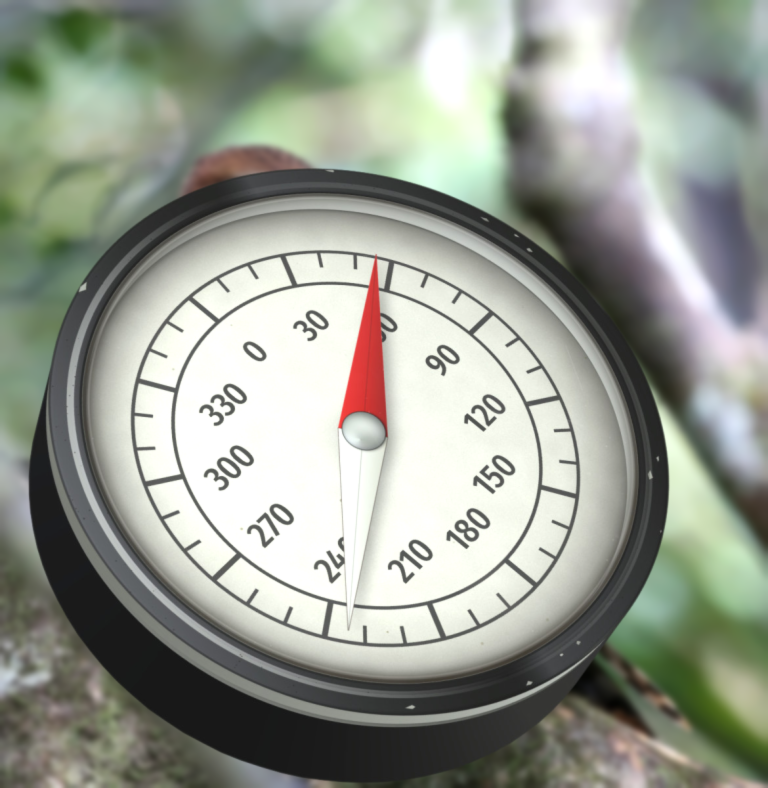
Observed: 55 °
